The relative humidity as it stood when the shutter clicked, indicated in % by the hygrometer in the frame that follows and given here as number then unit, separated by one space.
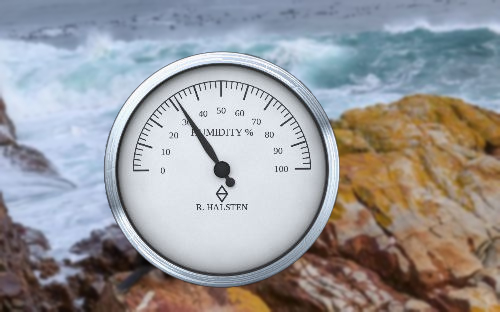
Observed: 32 %
